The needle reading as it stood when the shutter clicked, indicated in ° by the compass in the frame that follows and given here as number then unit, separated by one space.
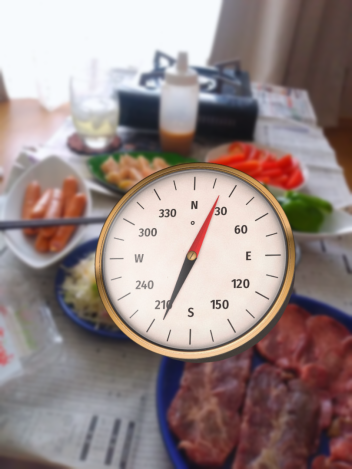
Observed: 22.5 °
